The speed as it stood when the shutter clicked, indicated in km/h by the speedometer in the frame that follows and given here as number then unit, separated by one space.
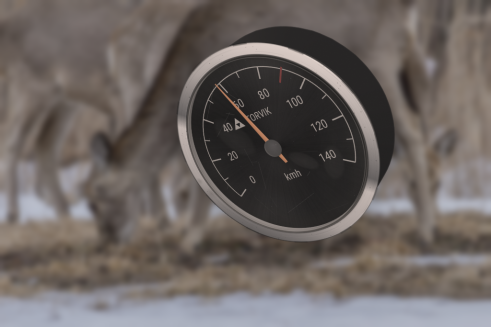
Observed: 60 km/h
